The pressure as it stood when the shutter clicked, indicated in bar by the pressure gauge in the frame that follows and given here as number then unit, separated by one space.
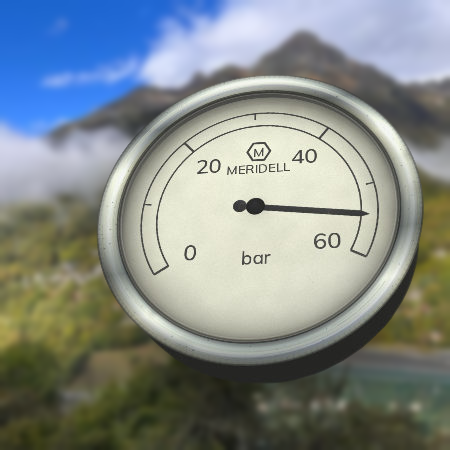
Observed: 55 bar
